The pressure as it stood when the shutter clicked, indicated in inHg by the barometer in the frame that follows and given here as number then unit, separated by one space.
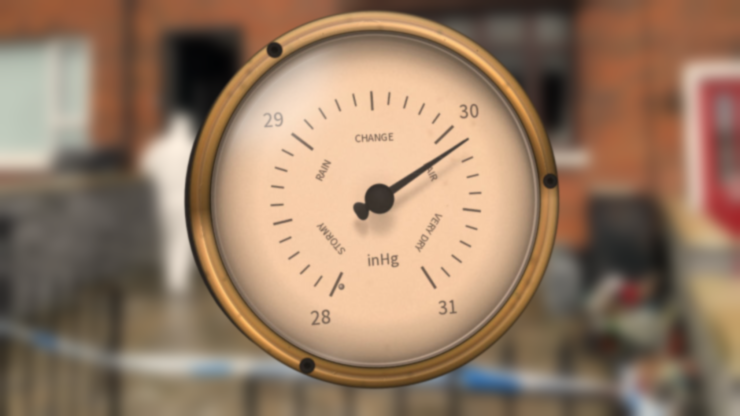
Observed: 30.1 inHg
